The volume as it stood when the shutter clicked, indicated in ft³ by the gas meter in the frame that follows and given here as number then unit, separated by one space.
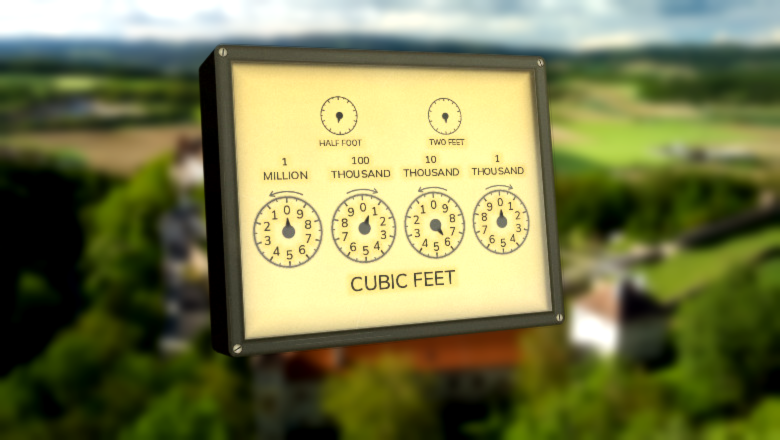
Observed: 6000 ft³
